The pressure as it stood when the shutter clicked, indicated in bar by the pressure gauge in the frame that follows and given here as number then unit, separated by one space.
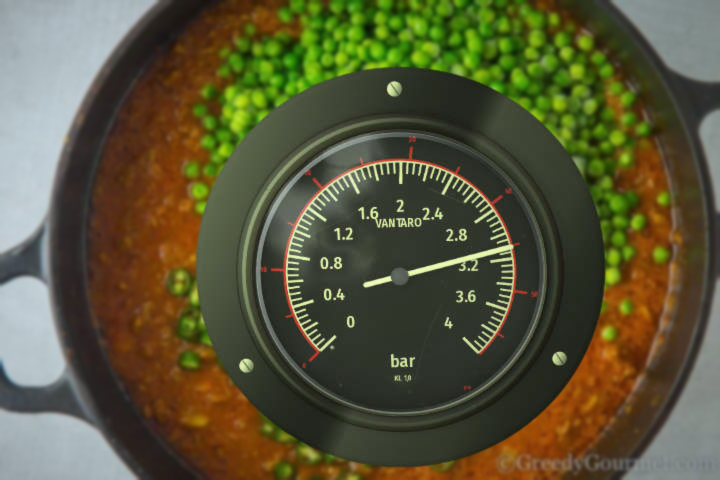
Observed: 3.1 bar
